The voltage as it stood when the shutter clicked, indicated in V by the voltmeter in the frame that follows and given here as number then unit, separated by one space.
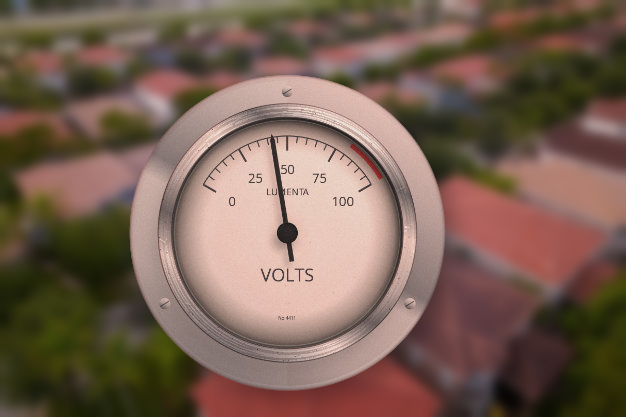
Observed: 42.5 V
